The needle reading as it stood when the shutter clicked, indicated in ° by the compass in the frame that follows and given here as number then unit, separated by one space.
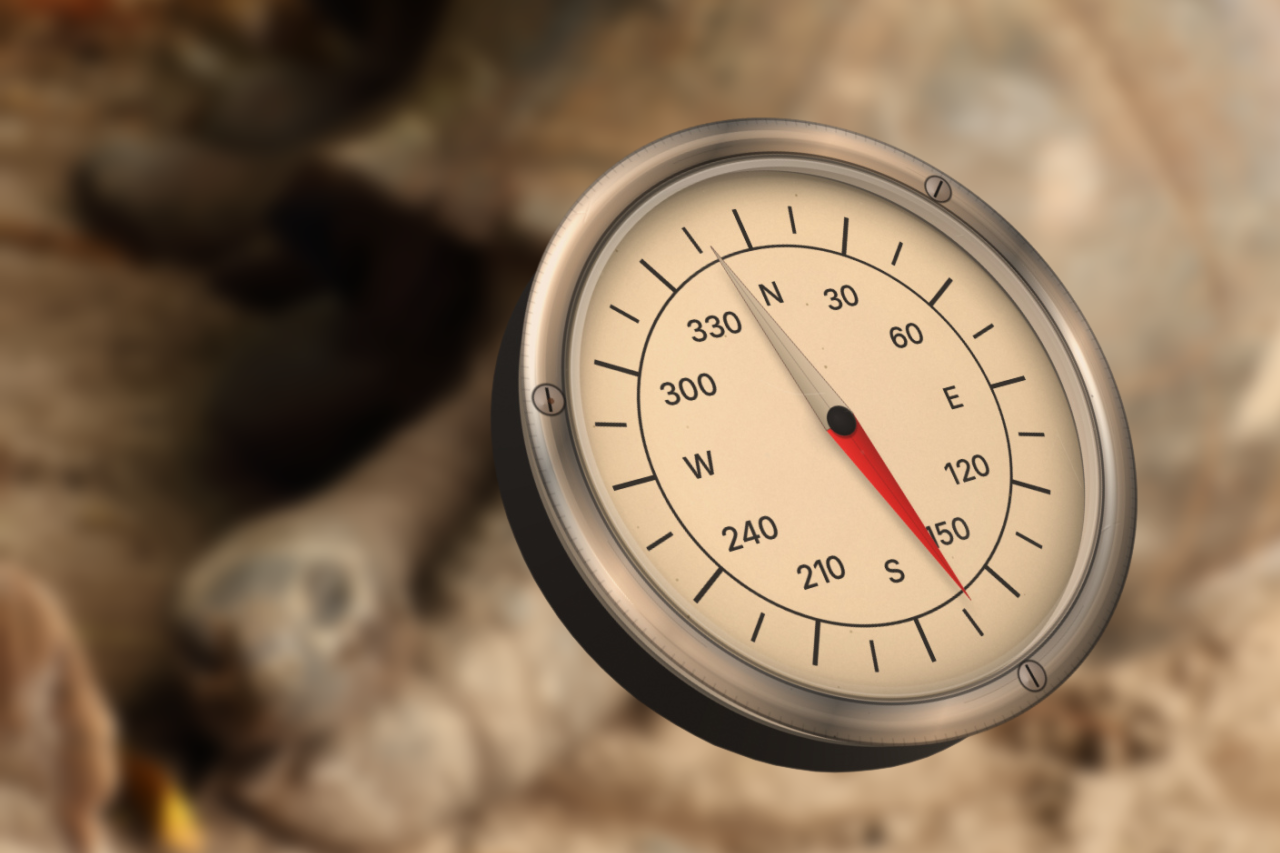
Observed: 165 °
